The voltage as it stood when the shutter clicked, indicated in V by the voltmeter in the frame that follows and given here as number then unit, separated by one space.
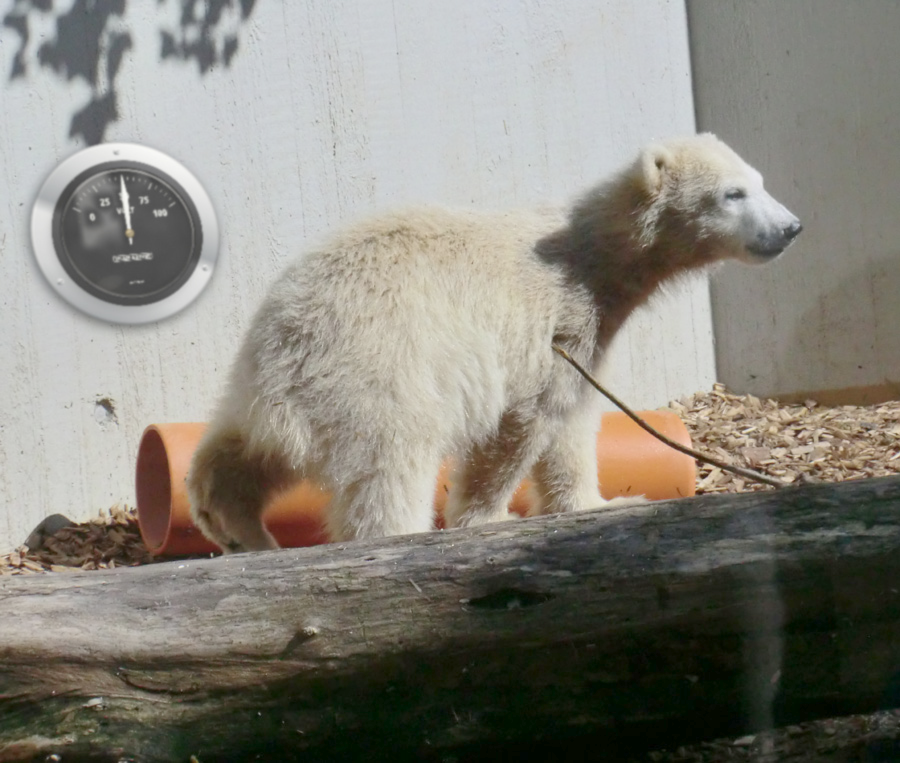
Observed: 50 V
